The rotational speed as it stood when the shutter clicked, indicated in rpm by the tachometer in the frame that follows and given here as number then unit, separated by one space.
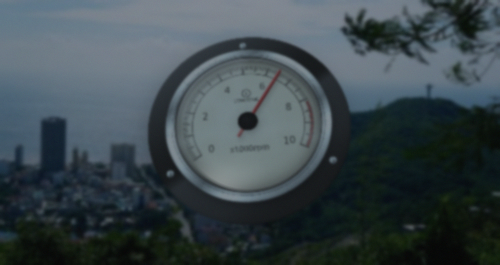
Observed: 6500 rpm
